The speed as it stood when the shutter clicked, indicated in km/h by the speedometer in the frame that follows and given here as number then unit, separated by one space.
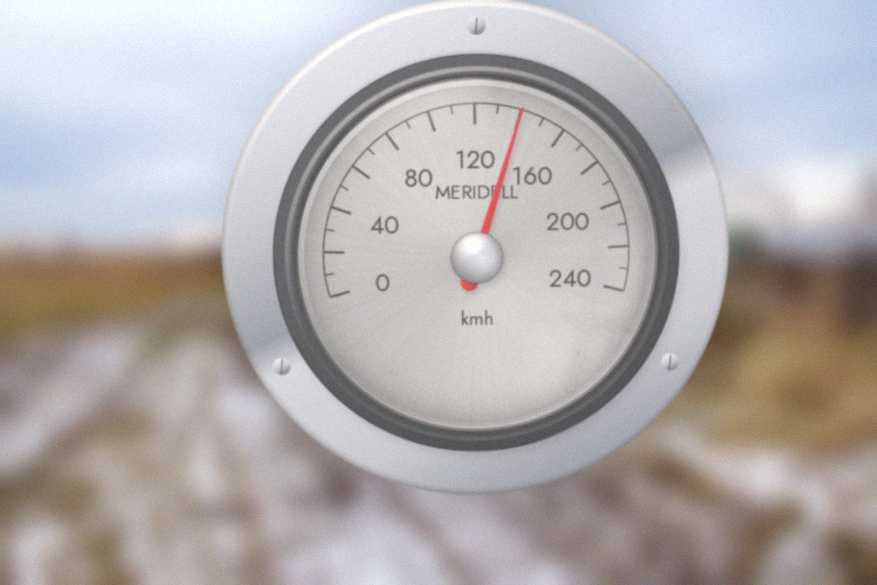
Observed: 140 km/h
